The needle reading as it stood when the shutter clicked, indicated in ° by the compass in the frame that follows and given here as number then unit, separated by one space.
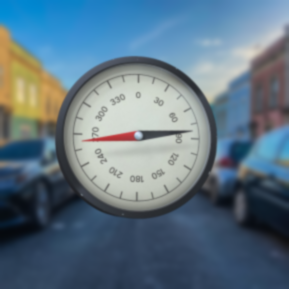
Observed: 262.5 °
